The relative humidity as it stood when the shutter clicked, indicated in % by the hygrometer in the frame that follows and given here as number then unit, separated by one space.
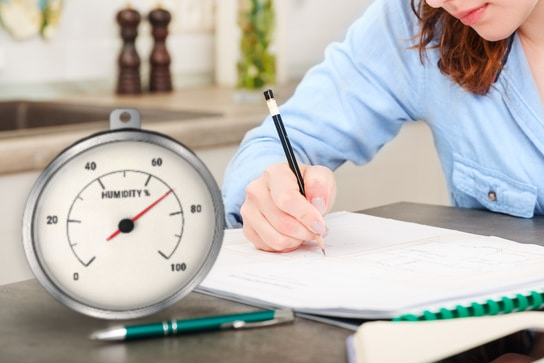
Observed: 70 %
